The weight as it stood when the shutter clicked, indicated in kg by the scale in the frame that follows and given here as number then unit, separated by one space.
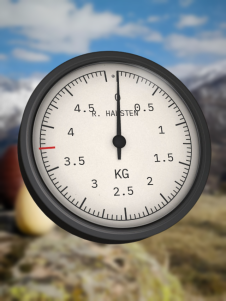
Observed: 0 kg
